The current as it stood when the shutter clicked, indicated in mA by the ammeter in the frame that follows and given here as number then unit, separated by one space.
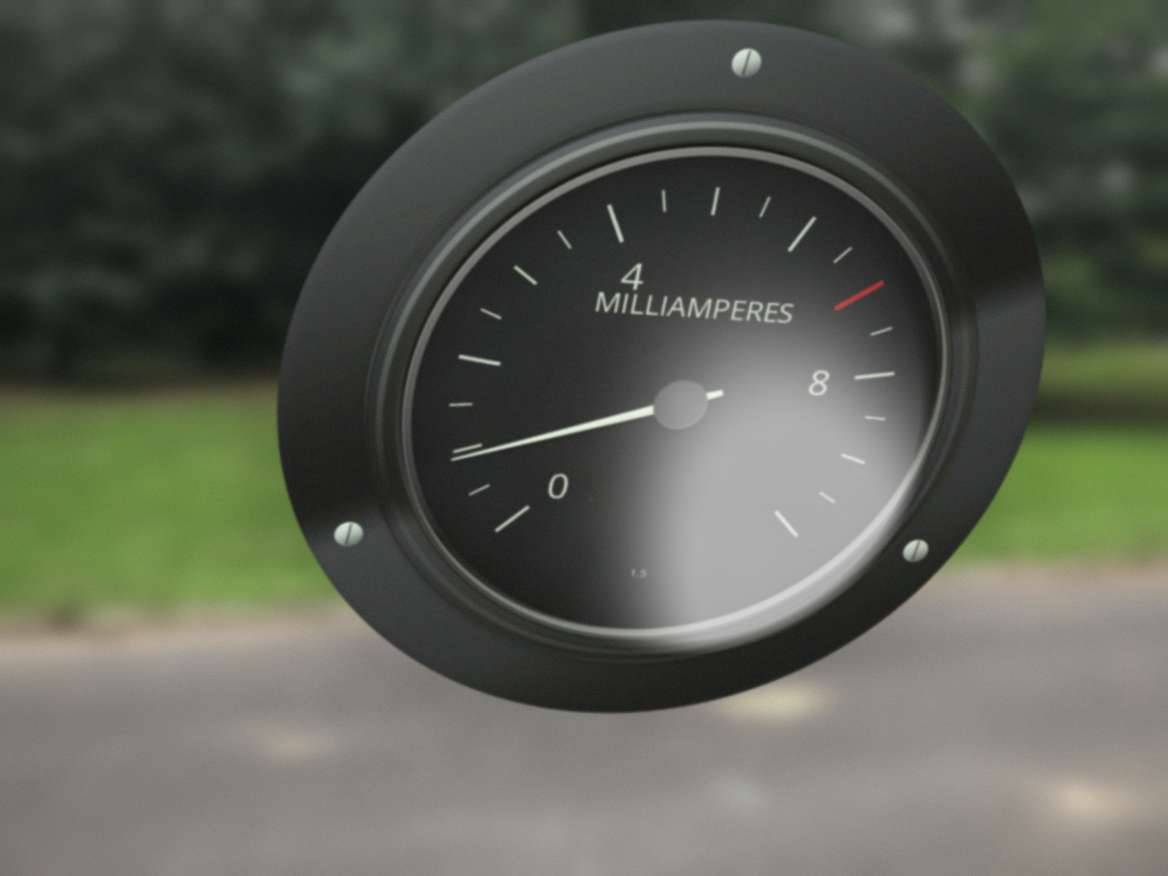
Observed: 1 mA
